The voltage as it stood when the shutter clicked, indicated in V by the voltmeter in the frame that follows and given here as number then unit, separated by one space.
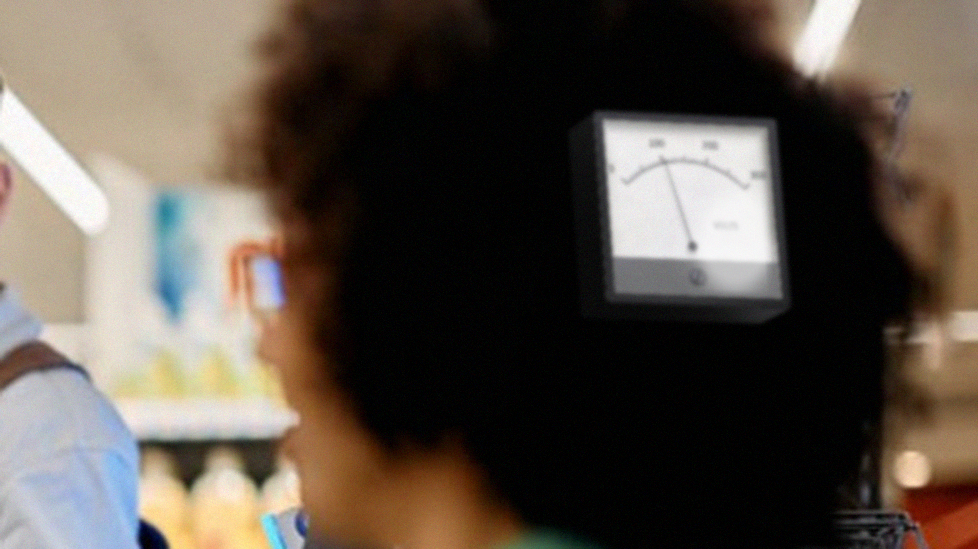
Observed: 100 V
